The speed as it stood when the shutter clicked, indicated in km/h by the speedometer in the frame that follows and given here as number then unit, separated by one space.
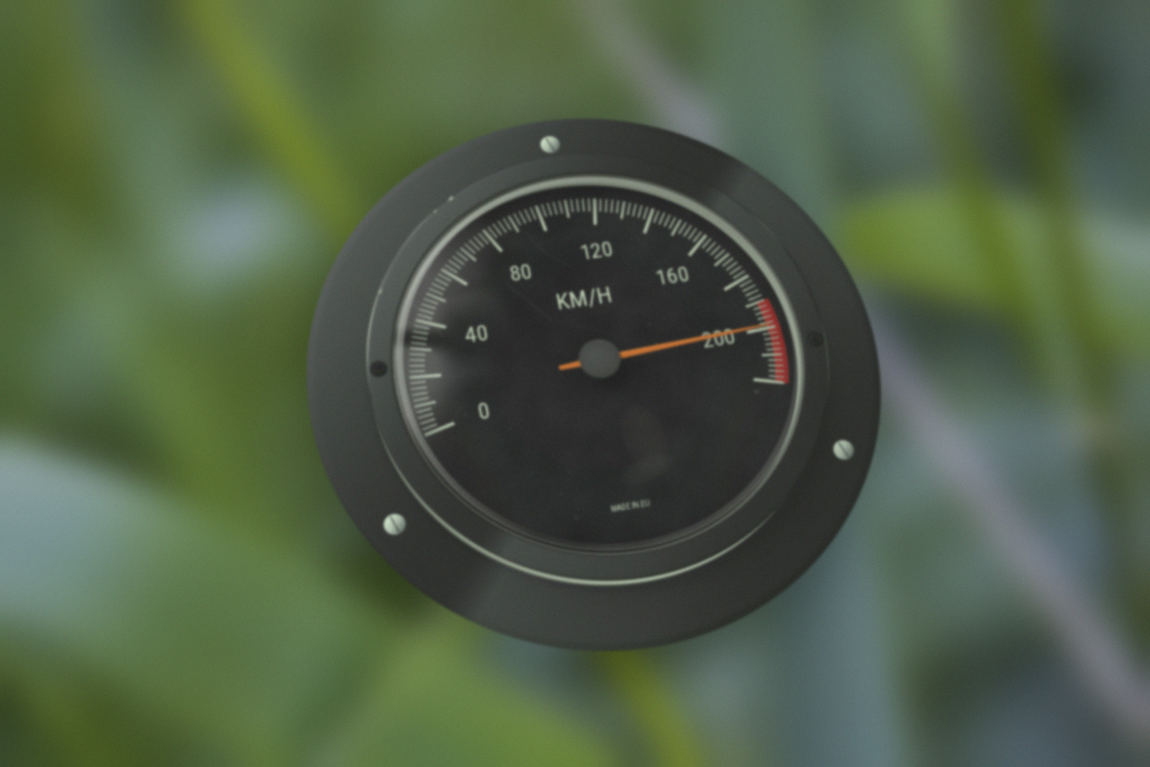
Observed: 200 km/h
